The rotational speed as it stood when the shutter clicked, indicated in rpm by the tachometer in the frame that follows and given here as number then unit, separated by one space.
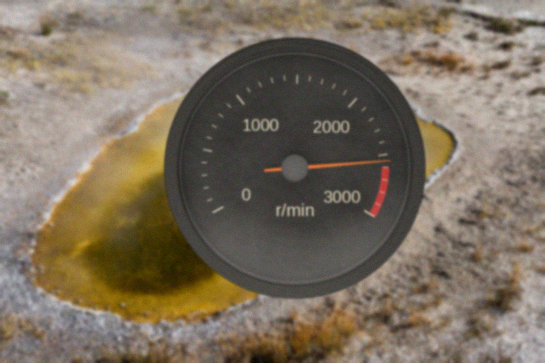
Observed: 2550 rpm
